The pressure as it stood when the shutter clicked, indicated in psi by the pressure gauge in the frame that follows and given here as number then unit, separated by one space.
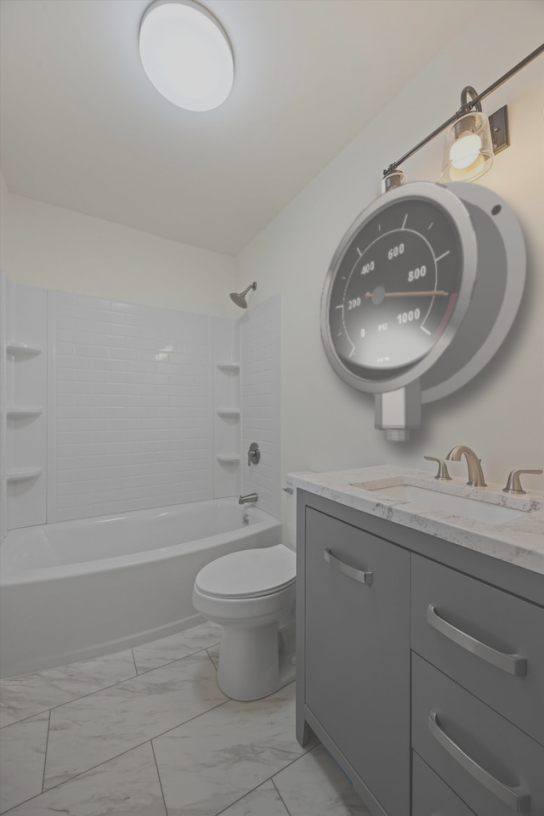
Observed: 900 psi
